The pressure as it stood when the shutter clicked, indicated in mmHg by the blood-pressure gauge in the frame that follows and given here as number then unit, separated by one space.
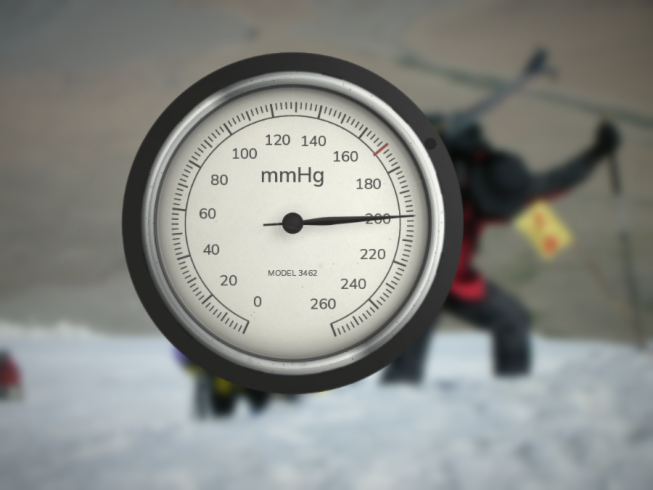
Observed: 200 mmHg
